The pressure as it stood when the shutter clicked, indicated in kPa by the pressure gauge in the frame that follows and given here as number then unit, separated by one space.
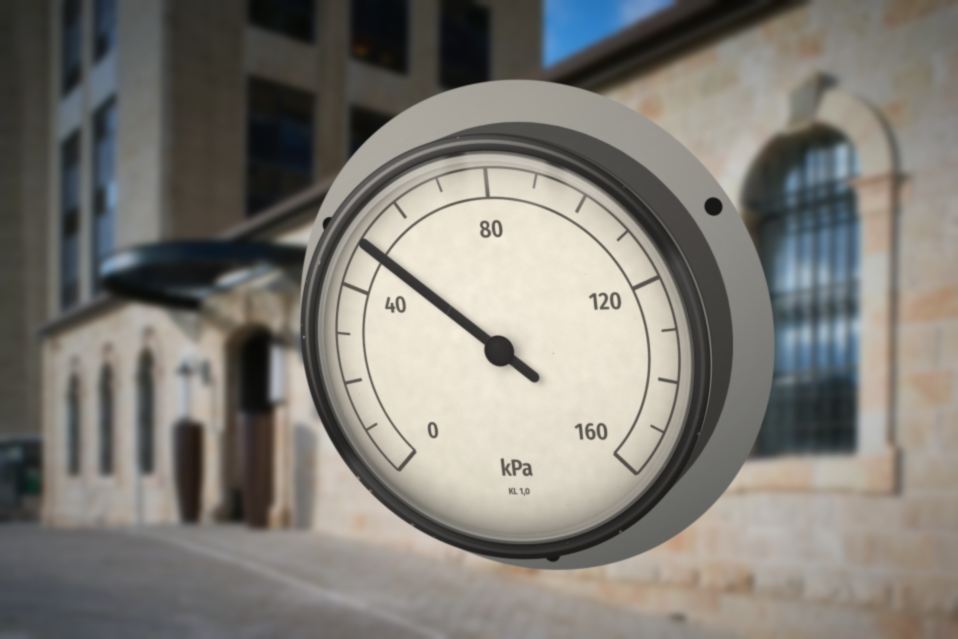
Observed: 50 kPa
